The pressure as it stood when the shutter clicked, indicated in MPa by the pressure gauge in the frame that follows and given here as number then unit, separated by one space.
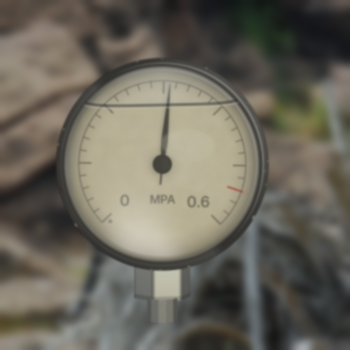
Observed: 0.31 MPa
